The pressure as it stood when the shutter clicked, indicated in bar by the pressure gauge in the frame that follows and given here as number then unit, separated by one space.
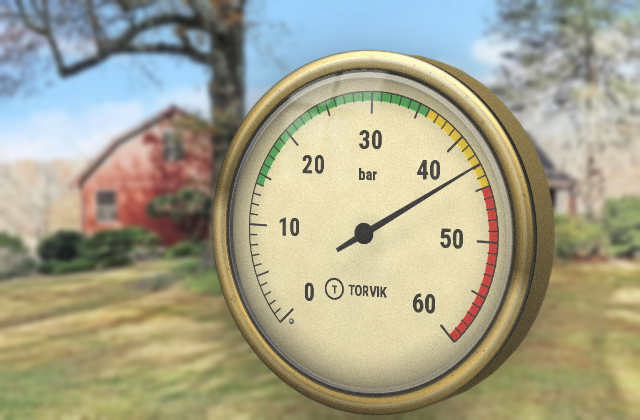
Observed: 43 bar
